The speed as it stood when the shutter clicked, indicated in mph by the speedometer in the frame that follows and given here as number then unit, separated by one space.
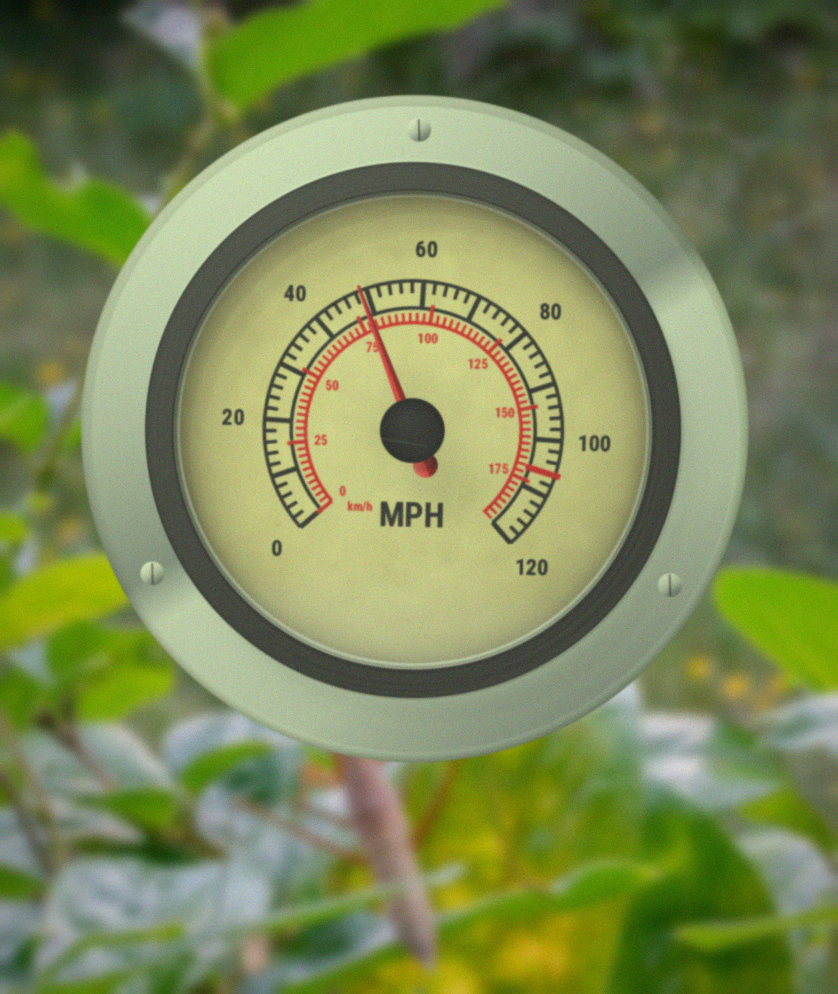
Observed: 49 mph
